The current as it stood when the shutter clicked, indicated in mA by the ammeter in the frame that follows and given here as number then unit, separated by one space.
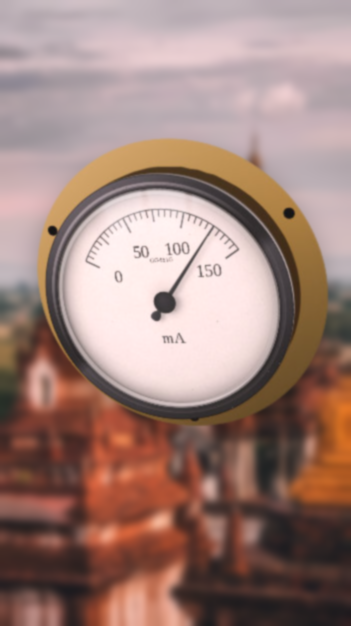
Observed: 125 mA
